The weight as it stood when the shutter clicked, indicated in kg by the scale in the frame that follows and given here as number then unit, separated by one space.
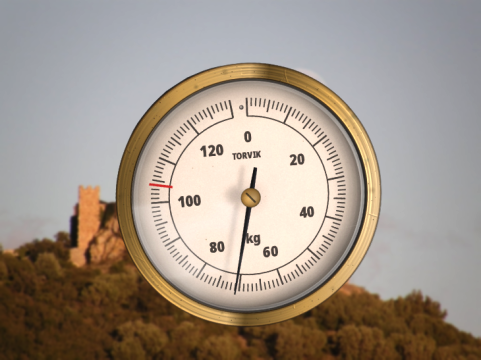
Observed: 71 kg
